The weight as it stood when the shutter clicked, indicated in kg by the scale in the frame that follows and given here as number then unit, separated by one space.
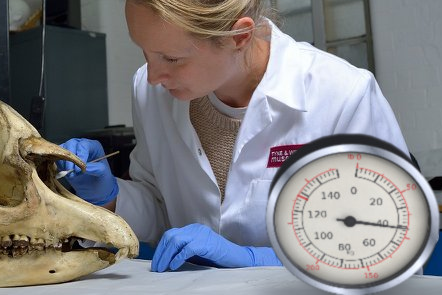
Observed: 40 kg
